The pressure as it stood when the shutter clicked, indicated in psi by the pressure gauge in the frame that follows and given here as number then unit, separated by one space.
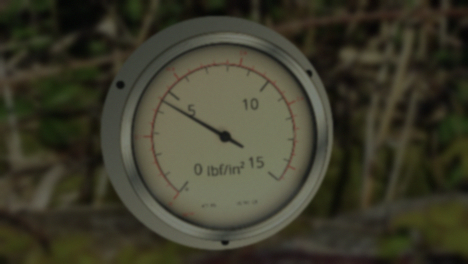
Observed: 4.5 psi
